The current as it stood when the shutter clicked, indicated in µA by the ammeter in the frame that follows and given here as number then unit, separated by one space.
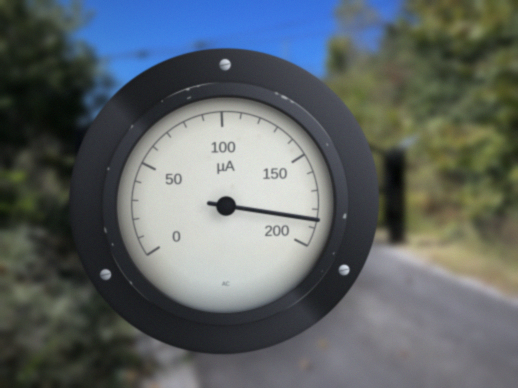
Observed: 185 µA
